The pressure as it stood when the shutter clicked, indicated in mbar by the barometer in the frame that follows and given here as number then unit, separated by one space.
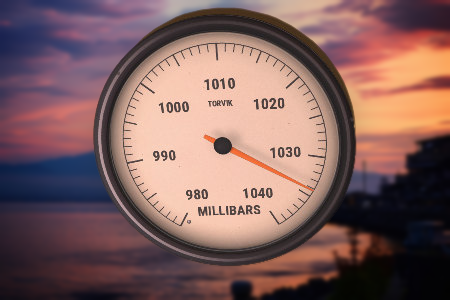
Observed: 1034 mbar
